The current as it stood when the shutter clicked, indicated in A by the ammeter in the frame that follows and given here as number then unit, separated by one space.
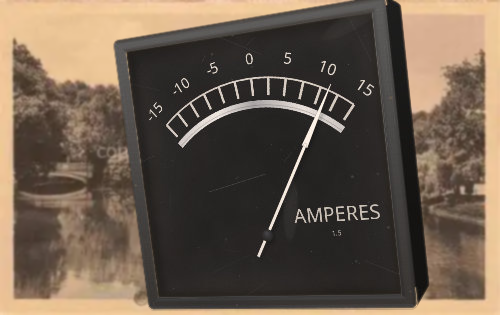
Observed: 11.25 A
